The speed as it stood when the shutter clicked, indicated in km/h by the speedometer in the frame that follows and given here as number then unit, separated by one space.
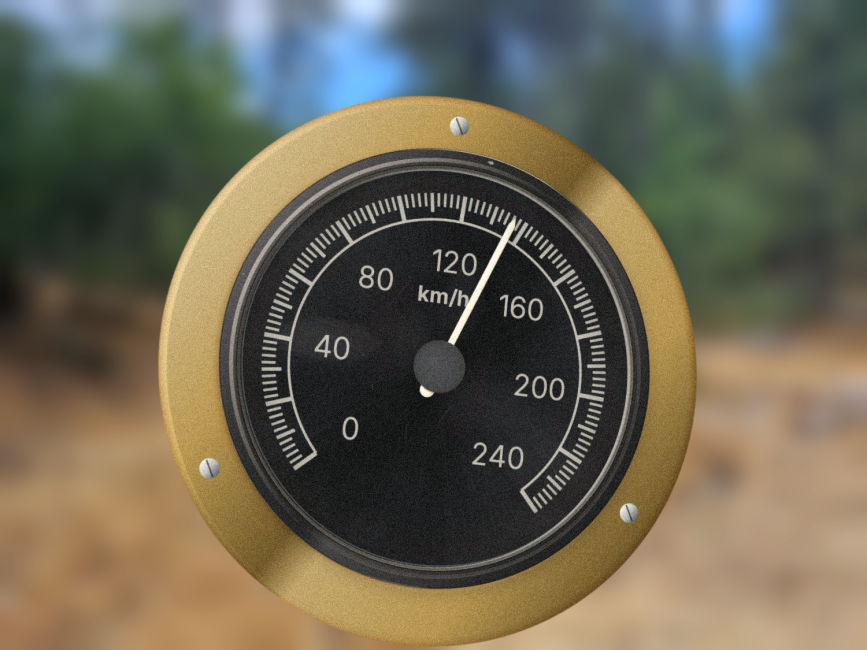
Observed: 136 km/h
